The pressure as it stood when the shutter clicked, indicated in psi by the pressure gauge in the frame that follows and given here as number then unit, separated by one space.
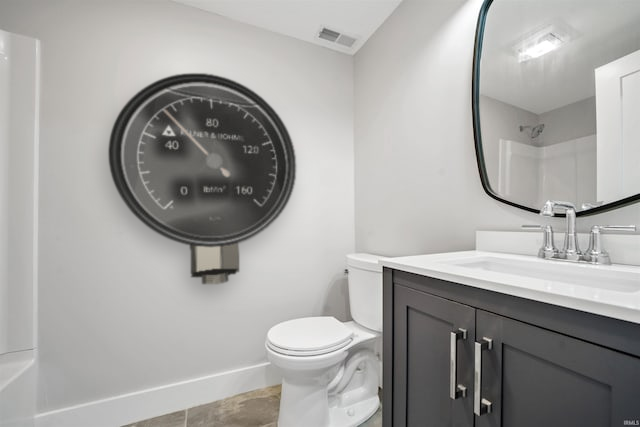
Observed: 55 psi
